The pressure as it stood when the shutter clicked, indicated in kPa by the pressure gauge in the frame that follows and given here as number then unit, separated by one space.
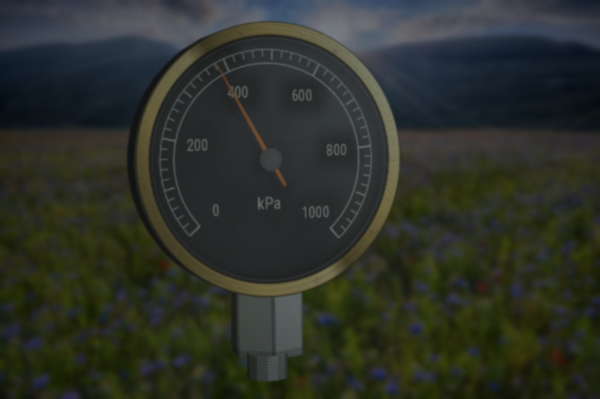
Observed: 380 kPa
